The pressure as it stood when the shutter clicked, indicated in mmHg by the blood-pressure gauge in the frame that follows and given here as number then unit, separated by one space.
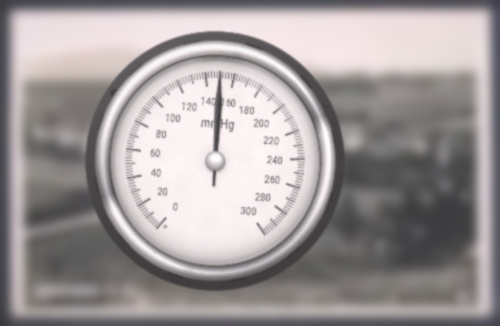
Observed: 150 mmHg
